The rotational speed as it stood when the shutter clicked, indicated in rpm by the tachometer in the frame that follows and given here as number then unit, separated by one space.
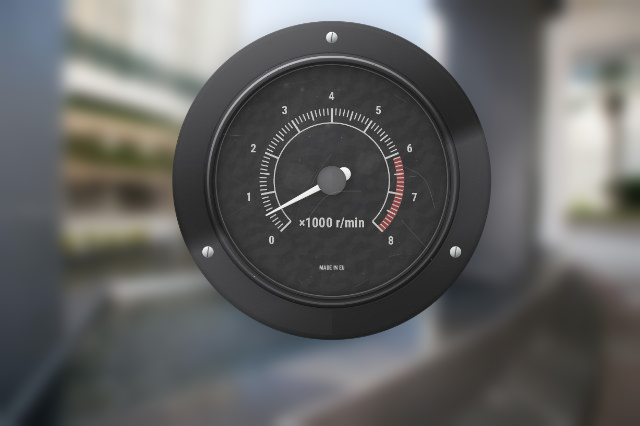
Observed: 500 rpm
